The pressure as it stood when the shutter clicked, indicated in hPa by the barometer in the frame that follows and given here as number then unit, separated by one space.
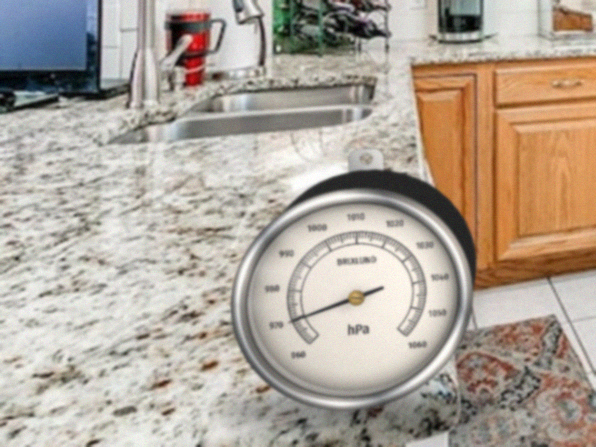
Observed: 970 hPa
